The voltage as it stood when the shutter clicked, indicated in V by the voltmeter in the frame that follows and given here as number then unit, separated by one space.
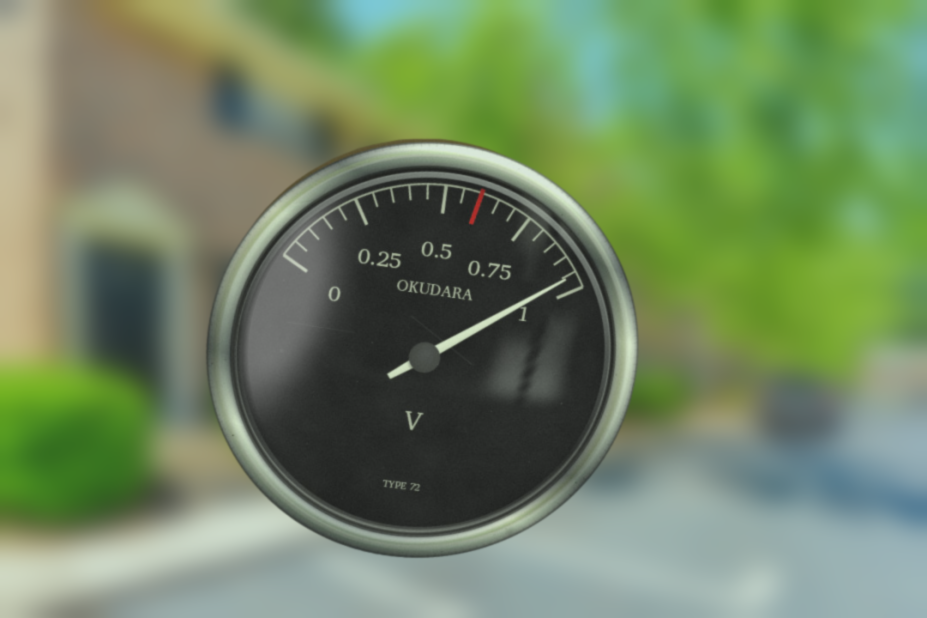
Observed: 0.95 V
